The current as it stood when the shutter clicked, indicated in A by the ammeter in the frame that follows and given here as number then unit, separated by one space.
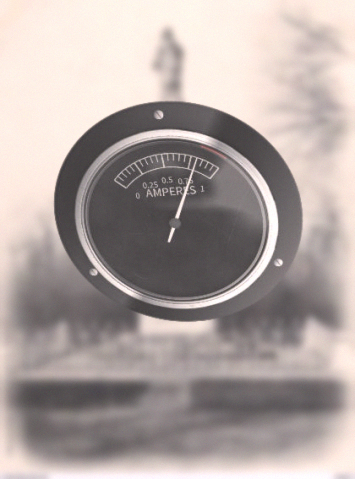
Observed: 0.8 A
